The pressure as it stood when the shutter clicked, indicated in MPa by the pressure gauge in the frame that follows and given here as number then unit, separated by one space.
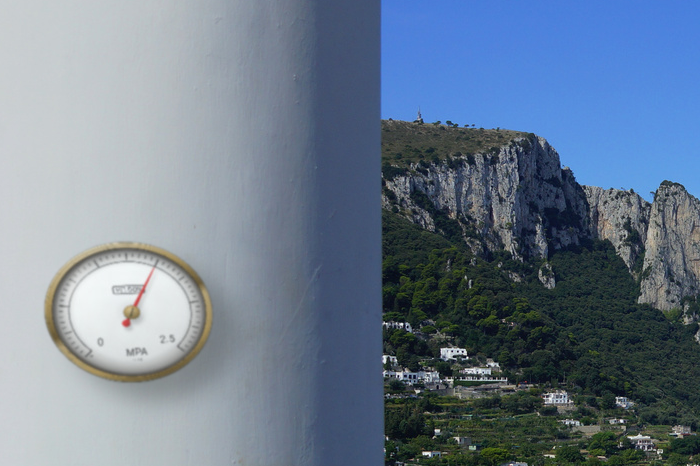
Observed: 1.5 MPa
